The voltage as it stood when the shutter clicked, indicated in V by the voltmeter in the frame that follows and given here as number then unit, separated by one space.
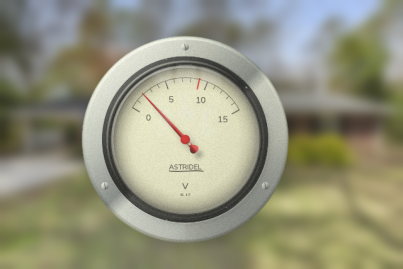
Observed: 2 V
